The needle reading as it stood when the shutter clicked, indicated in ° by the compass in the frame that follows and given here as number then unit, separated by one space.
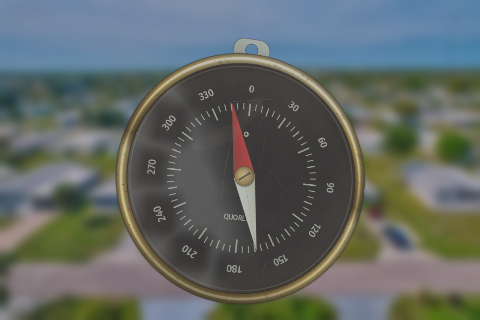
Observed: 345 °
